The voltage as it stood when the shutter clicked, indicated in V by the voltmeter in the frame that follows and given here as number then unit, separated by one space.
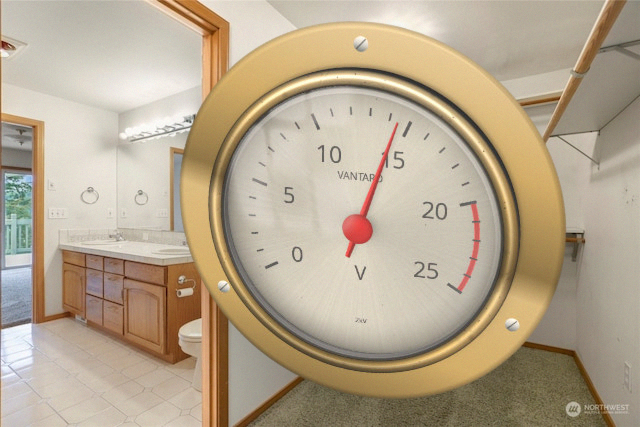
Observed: 14.5 V
